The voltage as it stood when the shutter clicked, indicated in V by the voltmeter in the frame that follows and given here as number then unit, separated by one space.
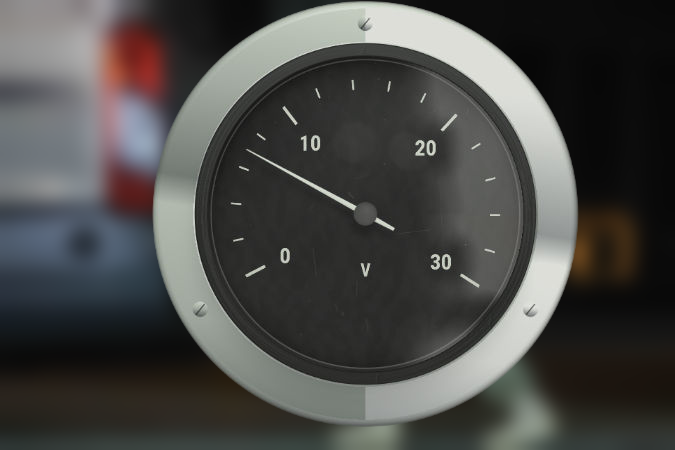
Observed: 7 V
